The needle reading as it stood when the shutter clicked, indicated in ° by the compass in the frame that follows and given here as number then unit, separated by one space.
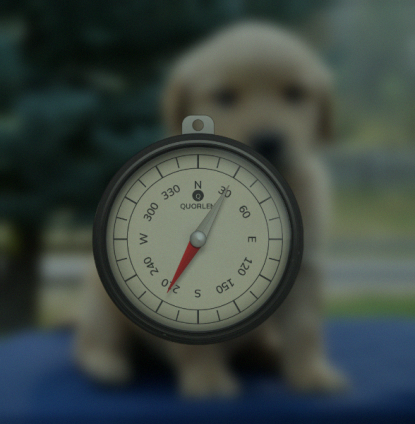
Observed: 210 °
